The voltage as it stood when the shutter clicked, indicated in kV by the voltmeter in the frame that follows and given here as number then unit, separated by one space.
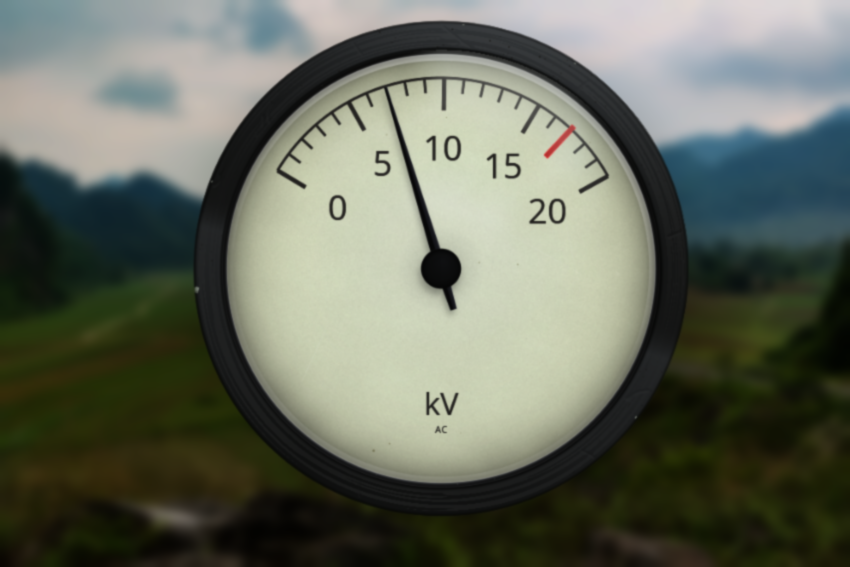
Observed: 7 kV
